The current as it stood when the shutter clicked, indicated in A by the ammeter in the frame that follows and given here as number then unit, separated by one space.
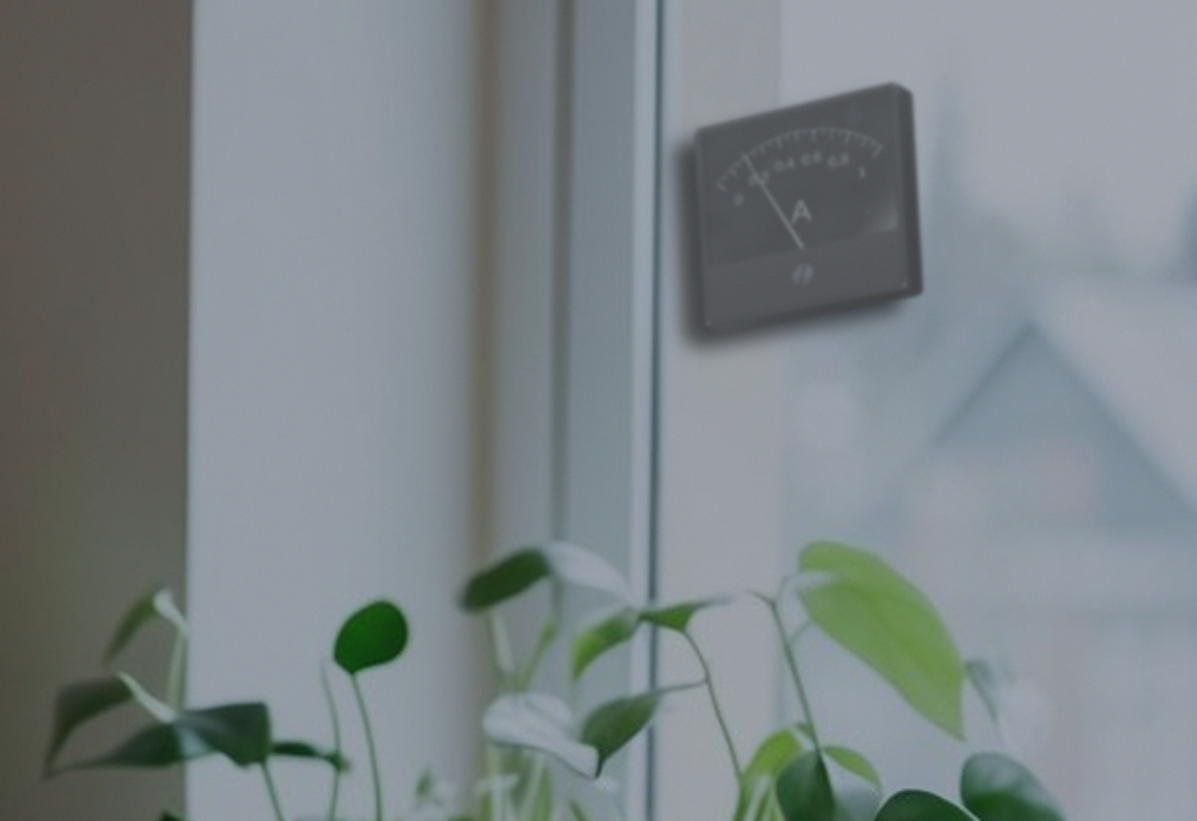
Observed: 0.2 A
